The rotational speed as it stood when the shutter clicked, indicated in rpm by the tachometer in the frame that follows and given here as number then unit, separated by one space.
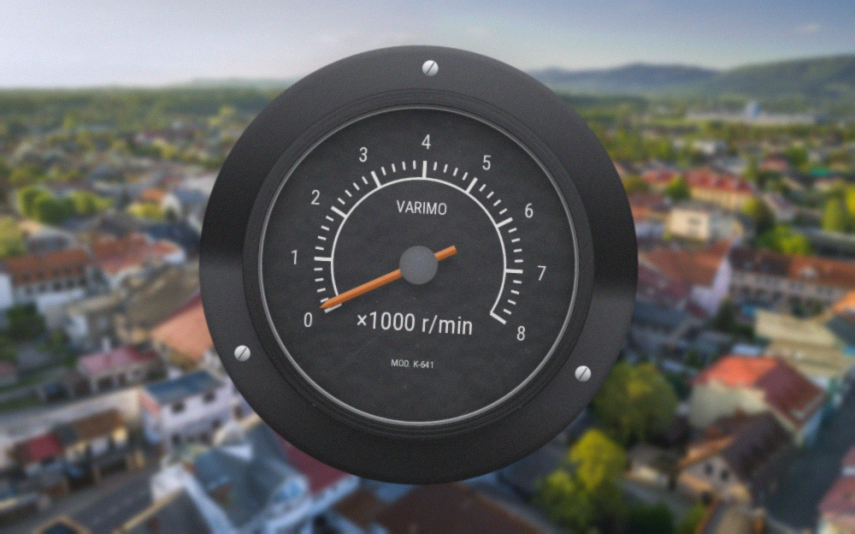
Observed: 100 rpm
